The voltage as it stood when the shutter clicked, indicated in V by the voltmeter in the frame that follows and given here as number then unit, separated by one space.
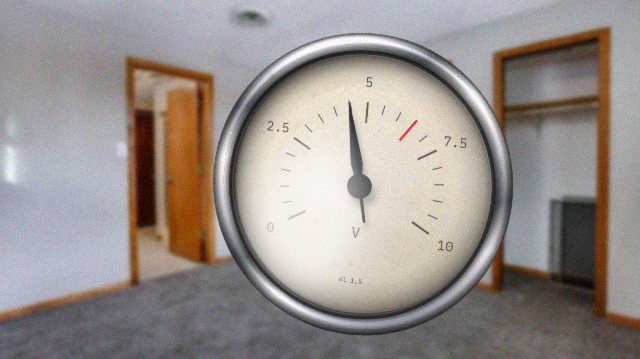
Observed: 4.5 V
